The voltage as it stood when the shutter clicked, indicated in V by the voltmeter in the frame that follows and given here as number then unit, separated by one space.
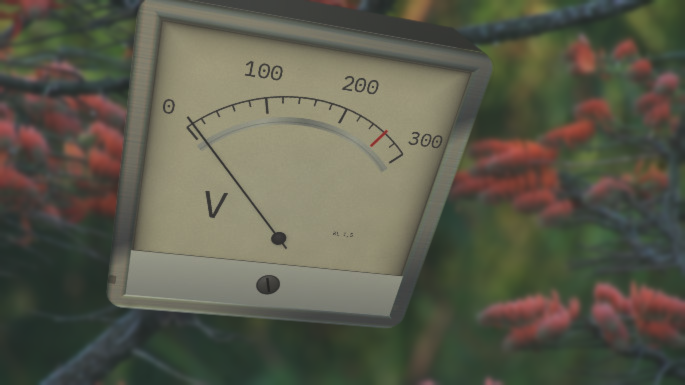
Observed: 10 V
